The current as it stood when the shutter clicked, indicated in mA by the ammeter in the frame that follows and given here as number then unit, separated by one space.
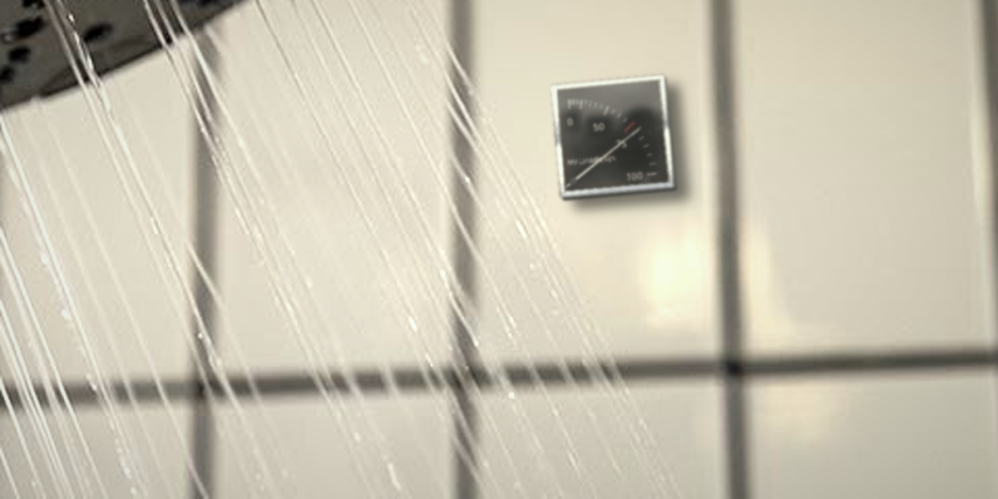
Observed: 75 mA
